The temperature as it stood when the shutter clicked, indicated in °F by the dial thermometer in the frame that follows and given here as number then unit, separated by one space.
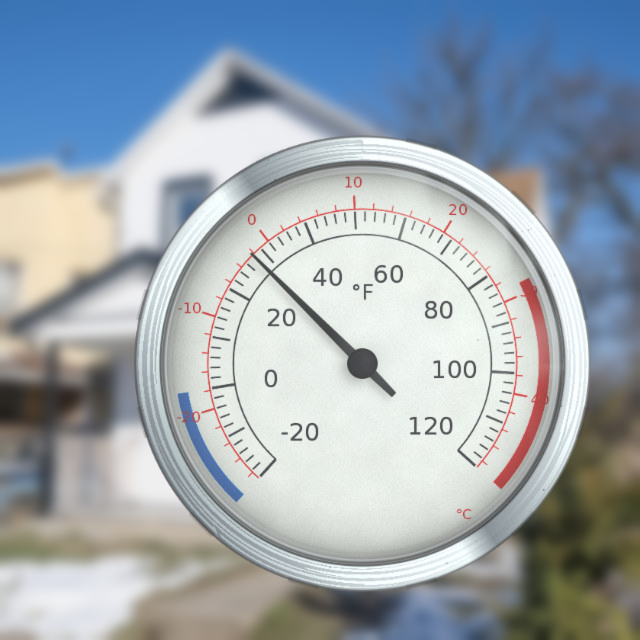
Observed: 28 °F
